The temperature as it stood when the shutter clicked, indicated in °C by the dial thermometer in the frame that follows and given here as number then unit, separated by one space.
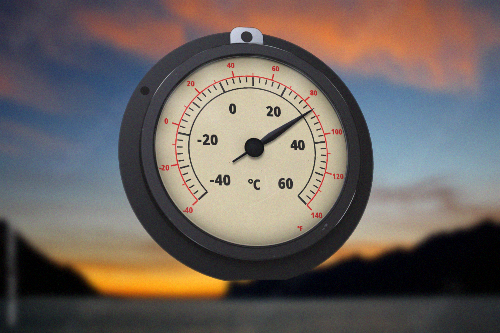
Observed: 30 °C
